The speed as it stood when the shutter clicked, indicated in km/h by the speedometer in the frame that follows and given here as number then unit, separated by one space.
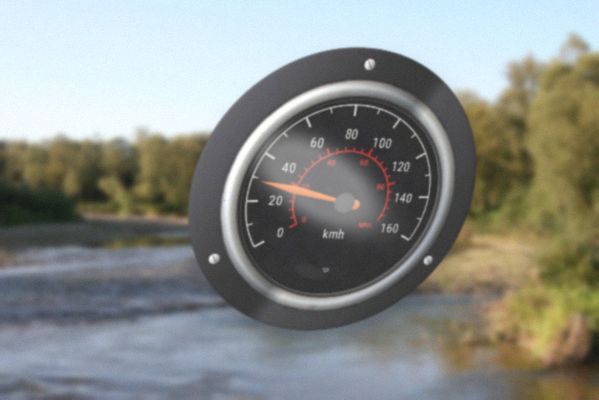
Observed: 30 km/h
